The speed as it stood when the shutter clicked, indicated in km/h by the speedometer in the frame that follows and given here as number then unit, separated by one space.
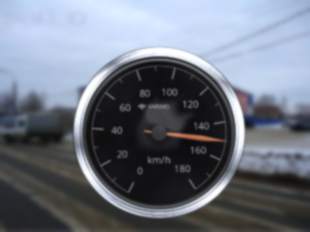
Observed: 150 km/h
